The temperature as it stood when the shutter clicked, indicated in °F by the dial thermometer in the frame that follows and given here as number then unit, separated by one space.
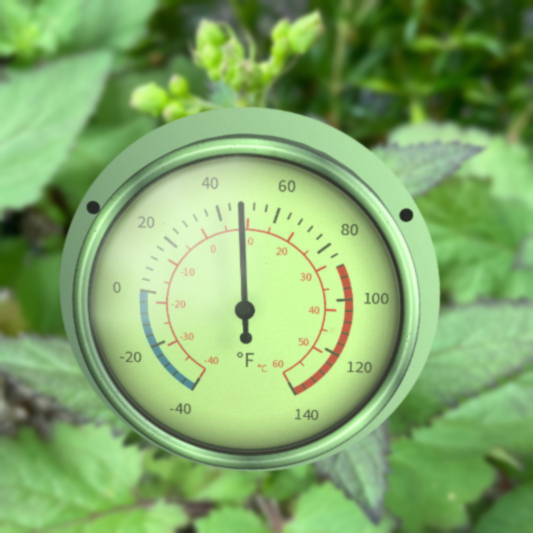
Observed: 48 °F
